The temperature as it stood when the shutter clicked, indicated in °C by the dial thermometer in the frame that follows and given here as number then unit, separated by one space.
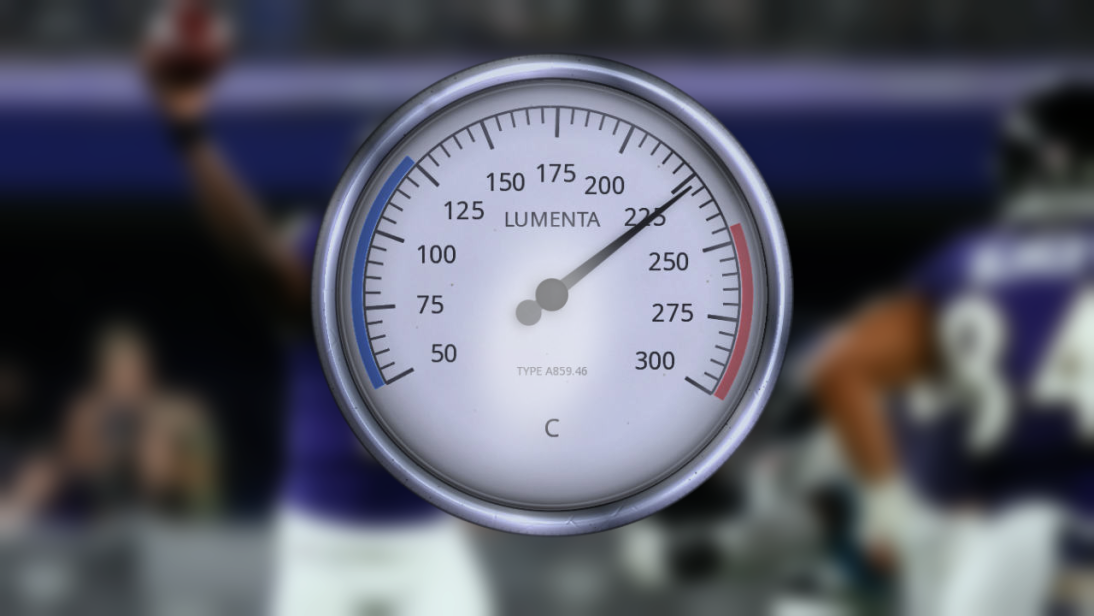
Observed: 227.5 °C
